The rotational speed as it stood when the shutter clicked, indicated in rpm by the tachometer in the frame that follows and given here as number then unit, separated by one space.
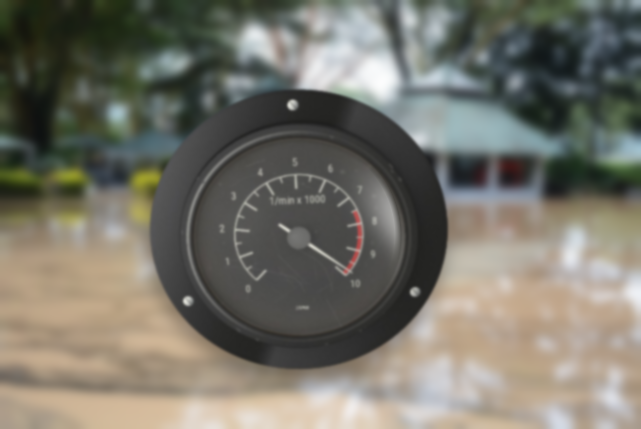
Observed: 9750 rpm
